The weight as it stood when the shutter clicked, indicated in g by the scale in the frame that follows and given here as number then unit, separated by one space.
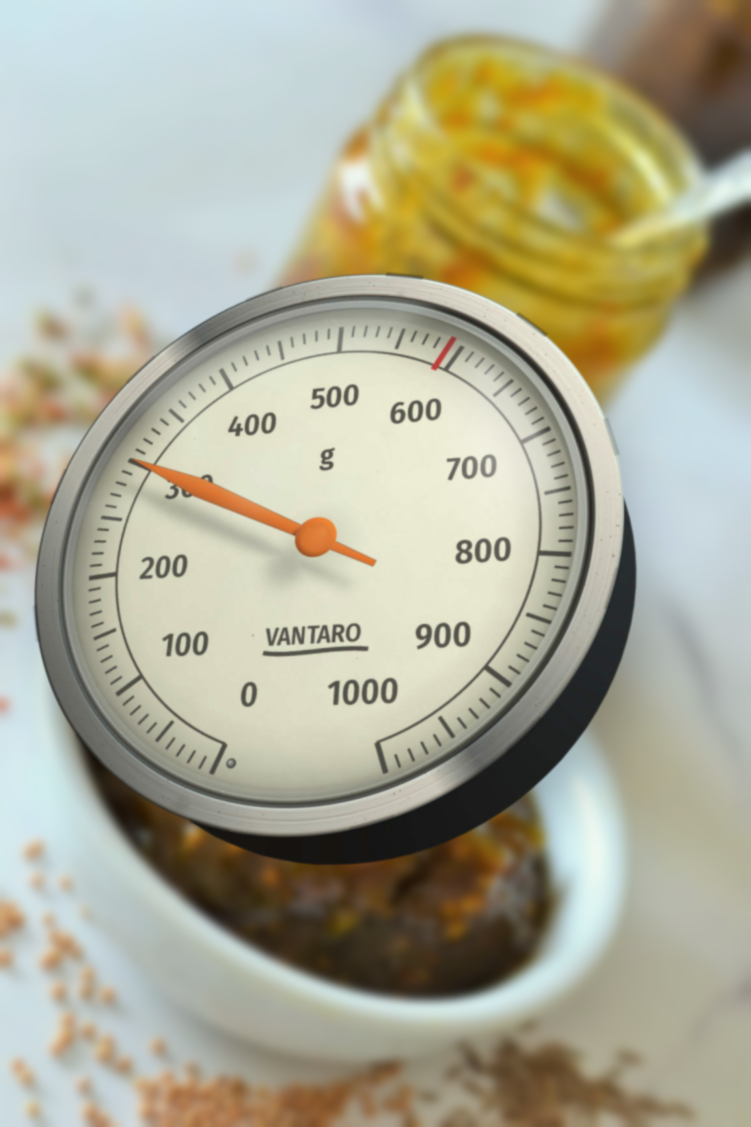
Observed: 300 g
